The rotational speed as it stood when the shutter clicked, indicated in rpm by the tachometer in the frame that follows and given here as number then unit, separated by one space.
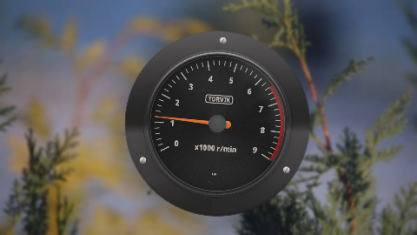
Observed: 1200 rpm
